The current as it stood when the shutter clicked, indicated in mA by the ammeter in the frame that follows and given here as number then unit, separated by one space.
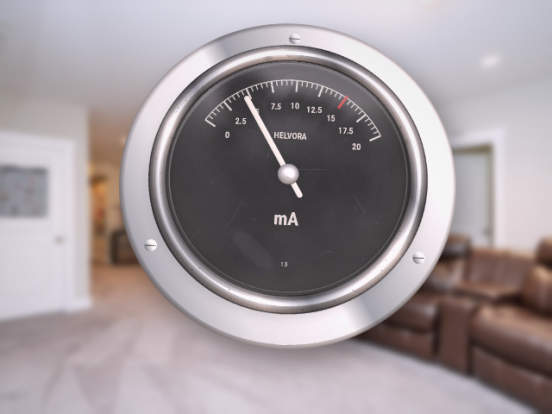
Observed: 4.5 mA
